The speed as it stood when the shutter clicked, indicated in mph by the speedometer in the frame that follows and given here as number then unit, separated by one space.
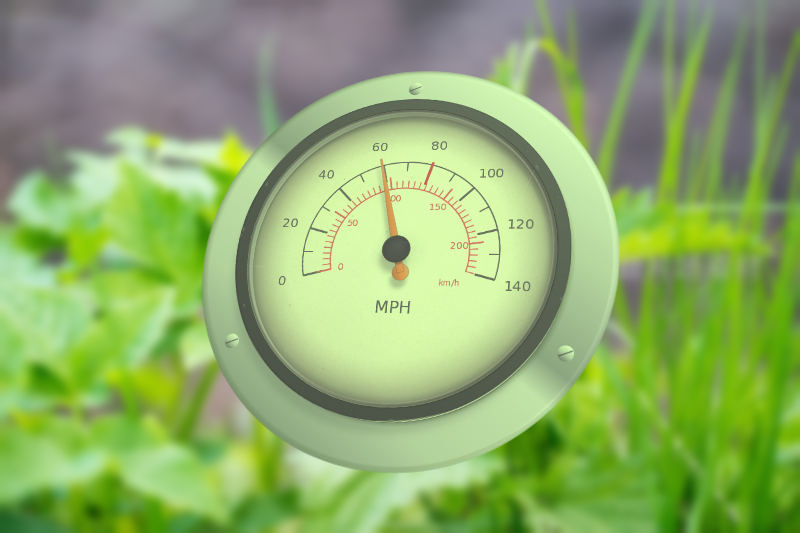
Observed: 60 mph
